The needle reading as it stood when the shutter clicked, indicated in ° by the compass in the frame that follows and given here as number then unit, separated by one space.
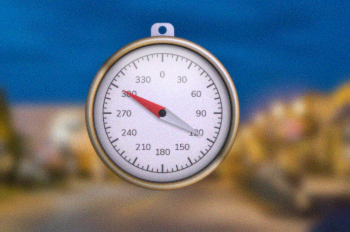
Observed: 300 °
